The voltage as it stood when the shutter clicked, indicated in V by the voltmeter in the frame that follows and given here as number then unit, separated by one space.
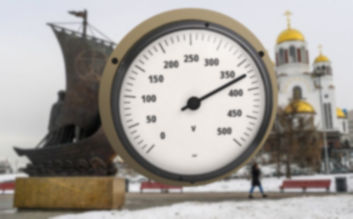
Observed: 370 V
